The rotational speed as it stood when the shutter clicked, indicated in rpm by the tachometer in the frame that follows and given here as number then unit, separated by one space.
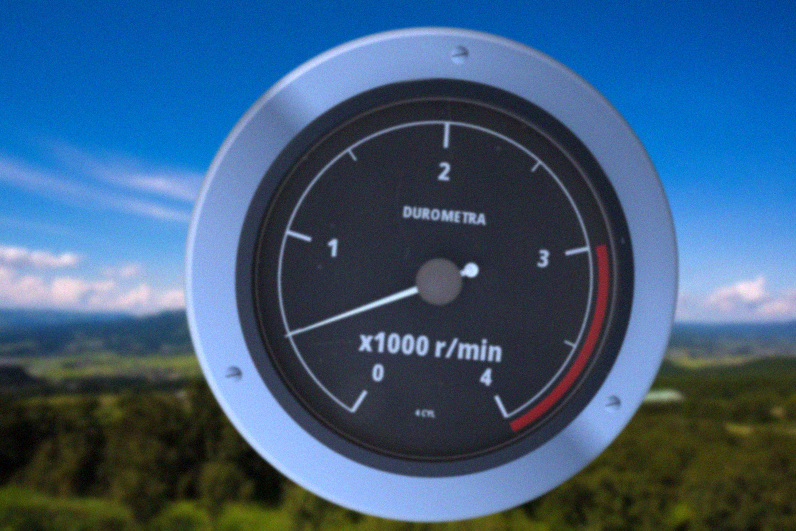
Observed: 500 rpm
